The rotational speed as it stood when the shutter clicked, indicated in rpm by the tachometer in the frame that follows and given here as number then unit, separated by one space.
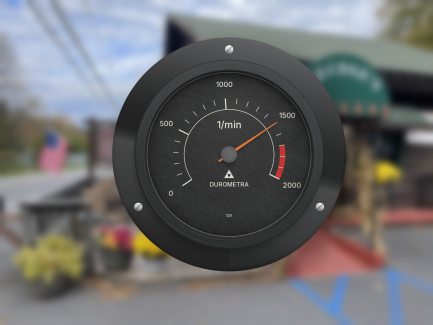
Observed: 1500 rpm
